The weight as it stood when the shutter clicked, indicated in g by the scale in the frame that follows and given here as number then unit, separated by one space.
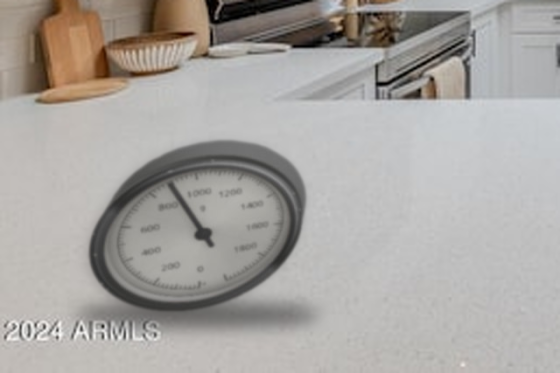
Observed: 900 g
